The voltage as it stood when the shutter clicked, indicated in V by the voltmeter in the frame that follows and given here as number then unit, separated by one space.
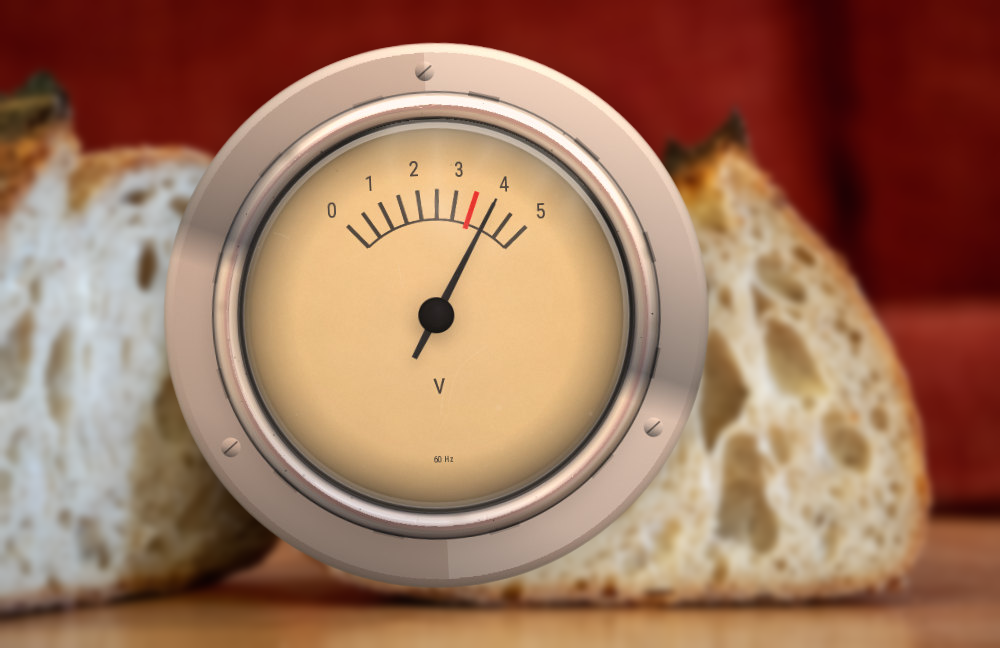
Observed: 4 V
